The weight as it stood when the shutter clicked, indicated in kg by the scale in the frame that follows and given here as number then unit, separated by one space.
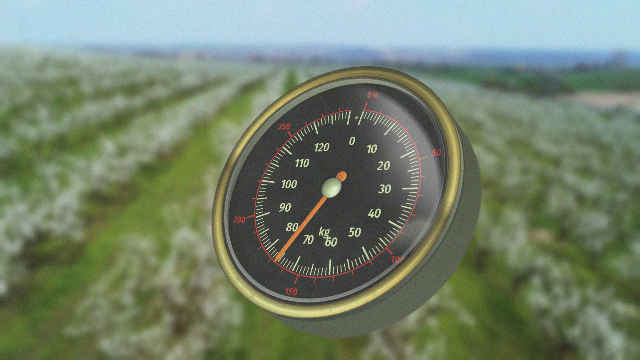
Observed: 75 kg
